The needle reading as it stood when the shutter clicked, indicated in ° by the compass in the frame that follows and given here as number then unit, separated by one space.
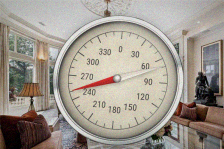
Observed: 250 °
